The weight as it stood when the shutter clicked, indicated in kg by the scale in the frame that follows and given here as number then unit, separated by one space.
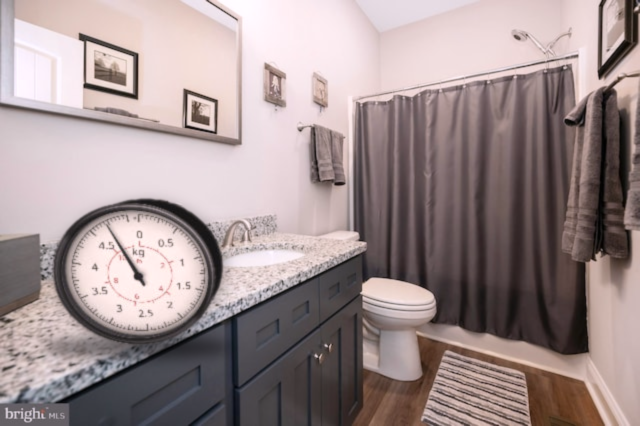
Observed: 4.75 kg
